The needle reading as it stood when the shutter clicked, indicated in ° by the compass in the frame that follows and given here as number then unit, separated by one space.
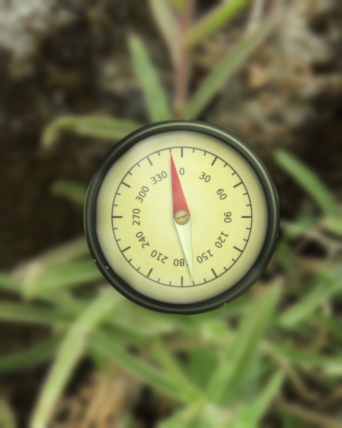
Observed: 350 °
